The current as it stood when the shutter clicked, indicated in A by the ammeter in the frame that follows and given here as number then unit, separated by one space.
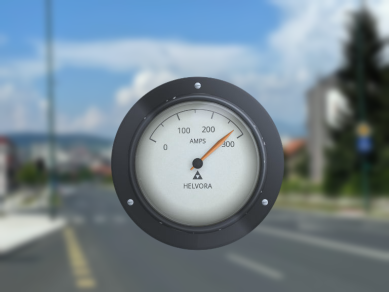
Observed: 275 A
